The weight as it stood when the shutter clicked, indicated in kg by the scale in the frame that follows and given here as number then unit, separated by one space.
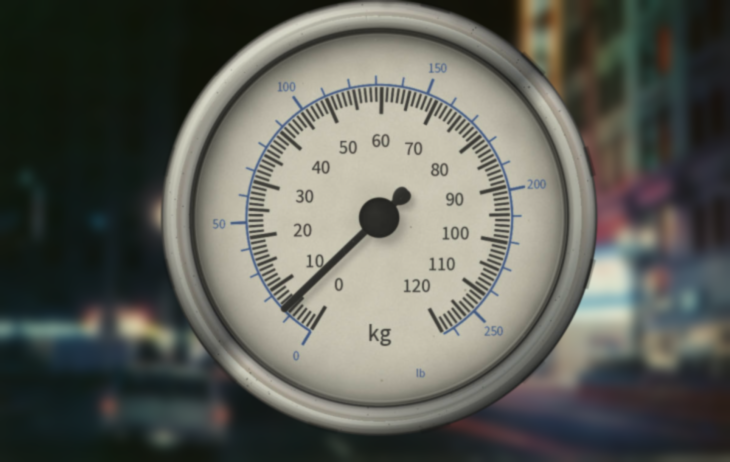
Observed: 6 kg
